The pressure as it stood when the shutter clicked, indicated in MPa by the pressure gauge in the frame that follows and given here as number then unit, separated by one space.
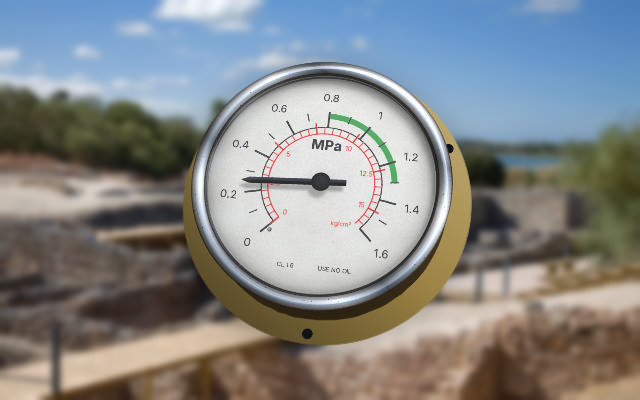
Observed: 0.25 MPa
